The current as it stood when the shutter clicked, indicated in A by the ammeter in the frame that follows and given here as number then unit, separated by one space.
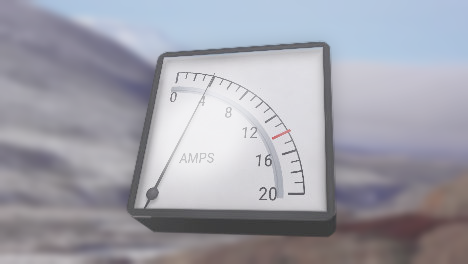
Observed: 4 A
